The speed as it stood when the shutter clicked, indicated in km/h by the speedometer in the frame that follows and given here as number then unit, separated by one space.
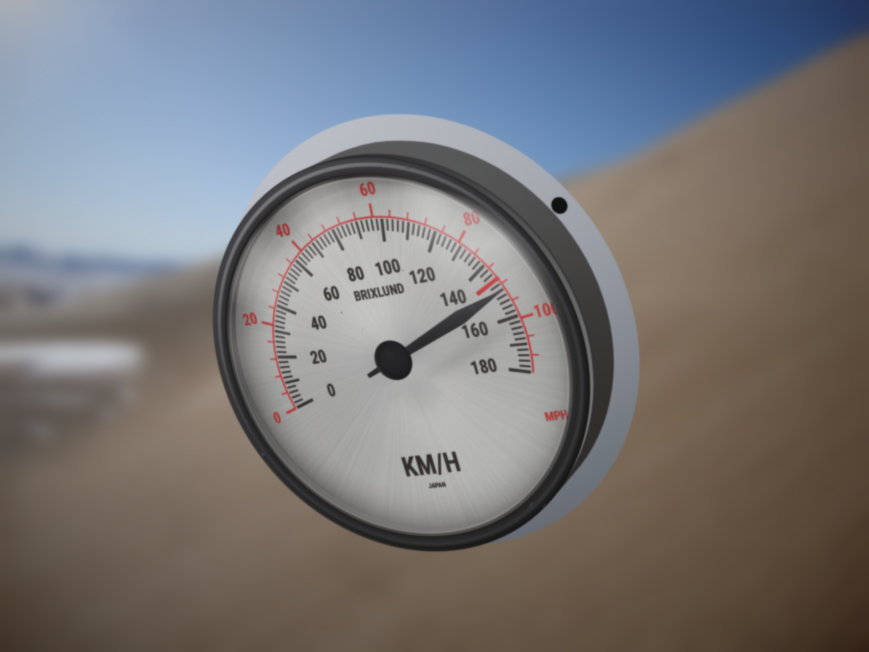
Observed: 150 km/h
